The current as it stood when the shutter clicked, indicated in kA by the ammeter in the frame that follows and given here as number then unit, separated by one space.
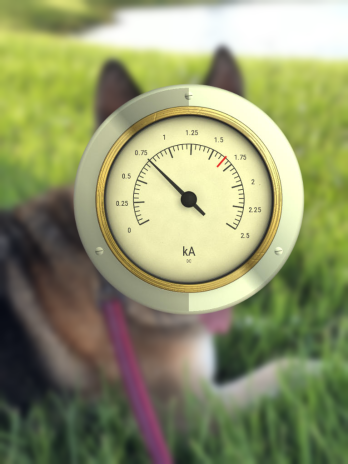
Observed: 0.75 kA
